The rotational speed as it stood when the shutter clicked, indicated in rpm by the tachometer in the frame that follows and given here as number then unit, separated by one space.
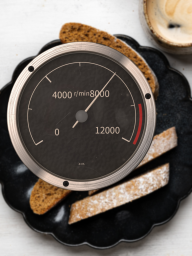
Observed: 8000 rpm
